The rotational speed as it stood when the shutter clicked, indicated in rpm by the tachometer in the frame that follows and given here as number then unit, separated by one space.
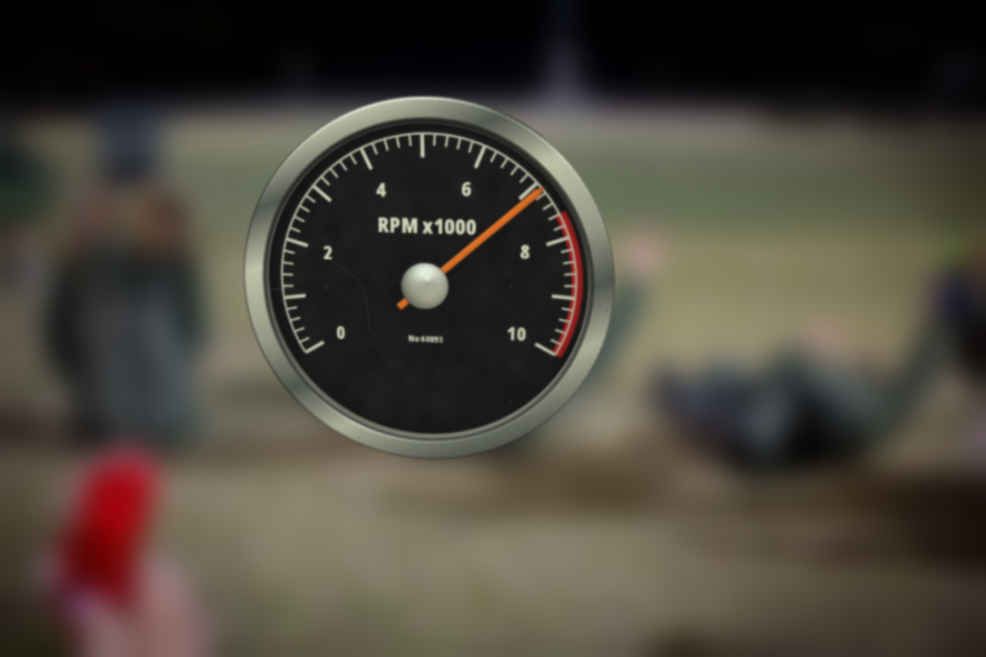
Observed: 7100 rpm
